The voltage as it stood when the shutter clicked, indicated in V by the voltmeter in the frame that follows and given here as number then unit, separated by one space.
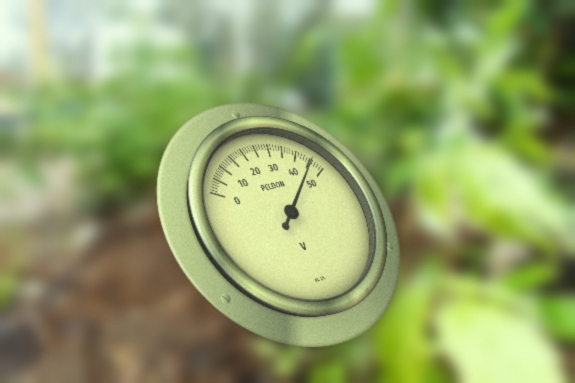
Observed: 45 V
